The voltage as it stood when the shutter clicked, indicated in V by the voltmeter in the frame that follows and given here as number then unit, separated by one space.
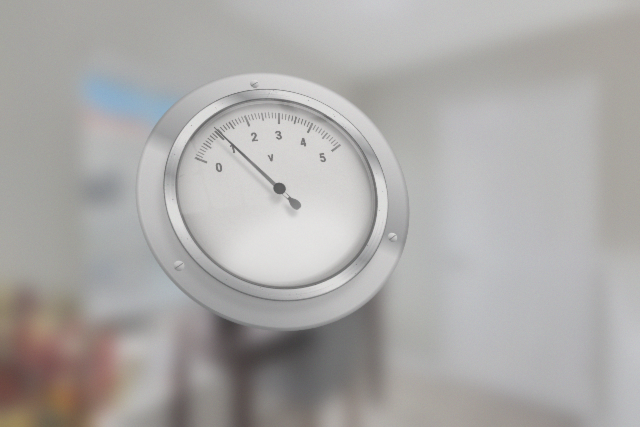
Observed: 1 V
